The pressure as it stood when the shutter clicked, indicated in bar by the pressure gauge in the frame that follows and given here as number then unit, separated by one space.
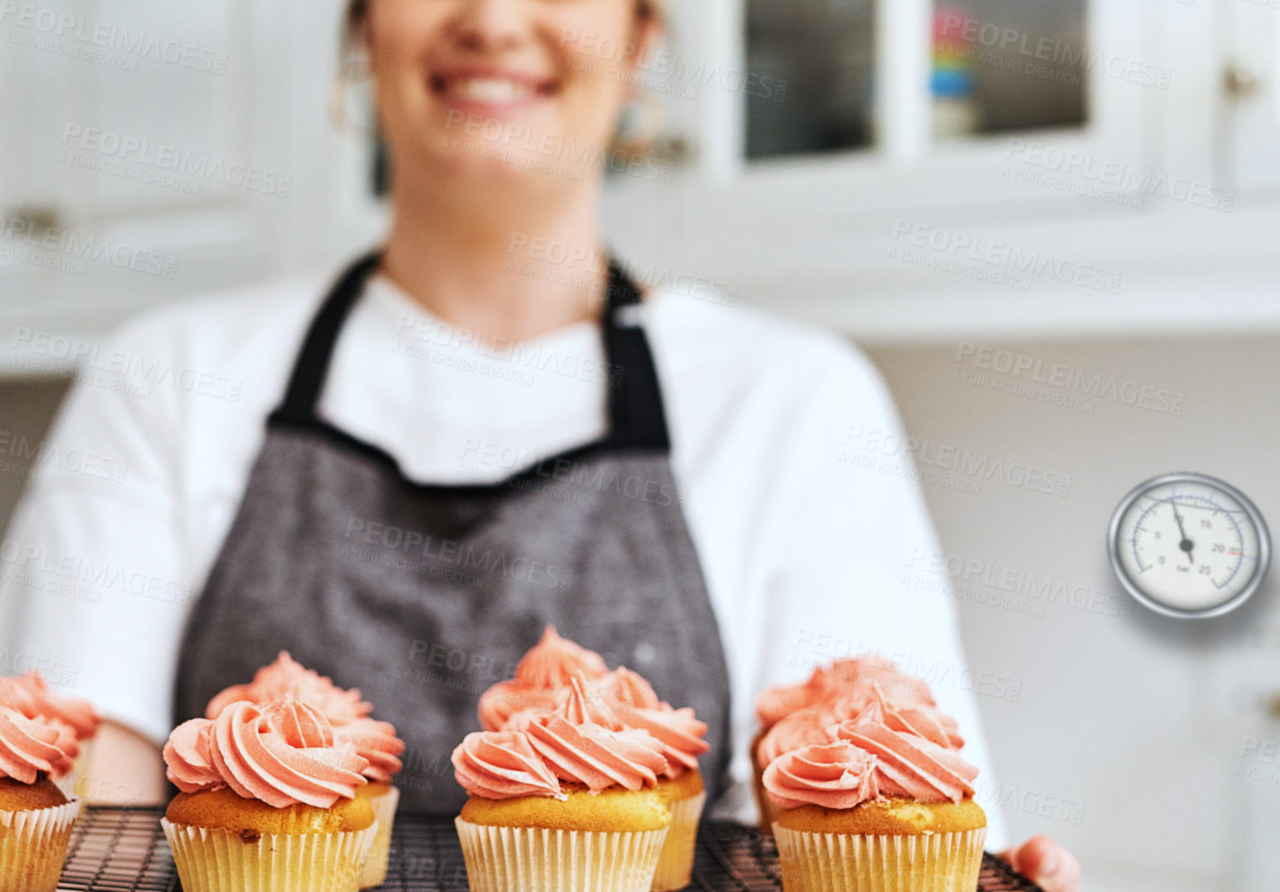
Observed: 10 bar
